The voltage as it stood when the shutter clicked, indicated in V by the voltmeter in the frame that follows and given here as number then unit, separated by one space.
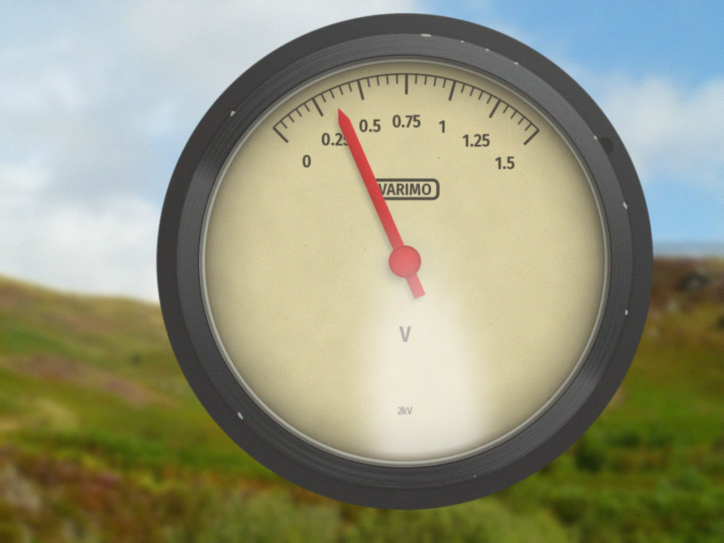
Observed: 0.35 V
